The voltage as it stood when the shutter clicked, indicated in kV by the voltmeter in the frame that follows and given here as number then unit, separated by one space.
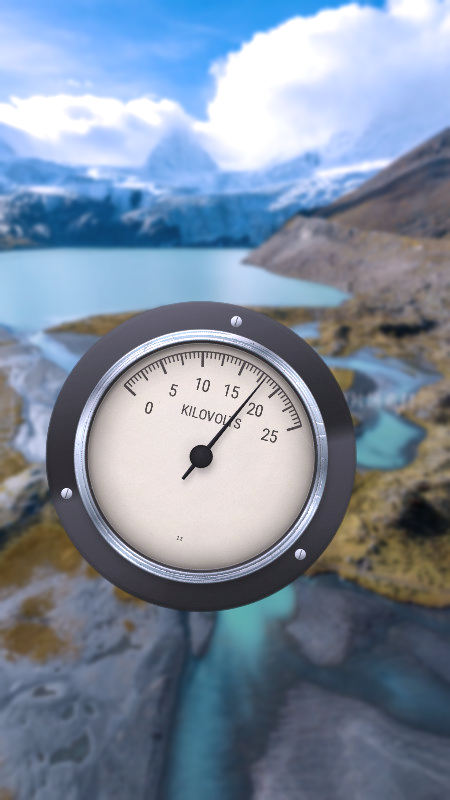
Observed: 18 kV
